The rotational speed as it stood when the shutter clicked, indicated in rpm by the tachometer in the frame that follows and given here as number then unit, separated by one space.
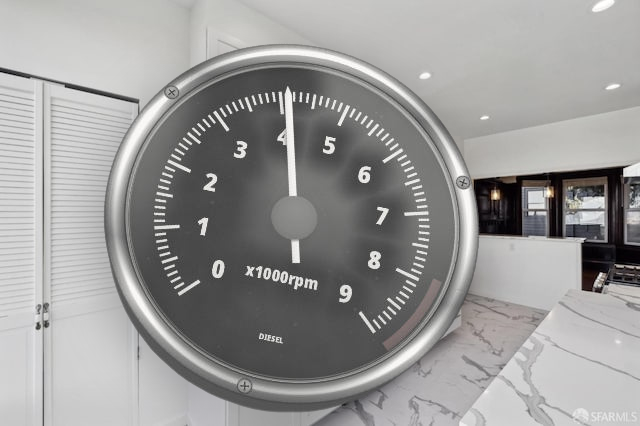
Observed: 4100 rpm
